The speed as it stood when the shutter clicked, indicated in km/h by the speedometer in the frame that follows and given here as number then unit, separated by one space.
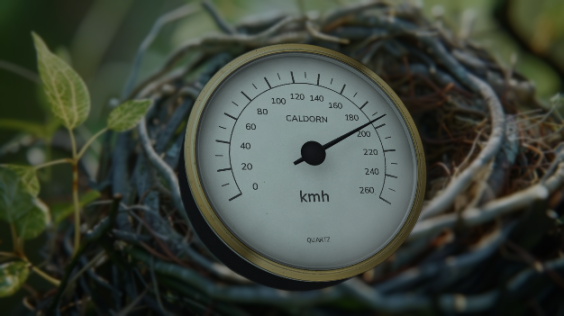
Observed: 195 km/h
